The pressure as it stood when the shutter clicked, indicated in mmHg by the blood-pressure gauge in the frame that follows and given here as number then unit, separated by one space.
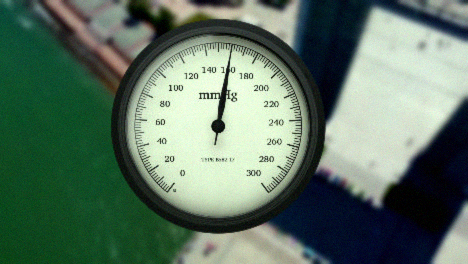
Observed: 160 mmHg
